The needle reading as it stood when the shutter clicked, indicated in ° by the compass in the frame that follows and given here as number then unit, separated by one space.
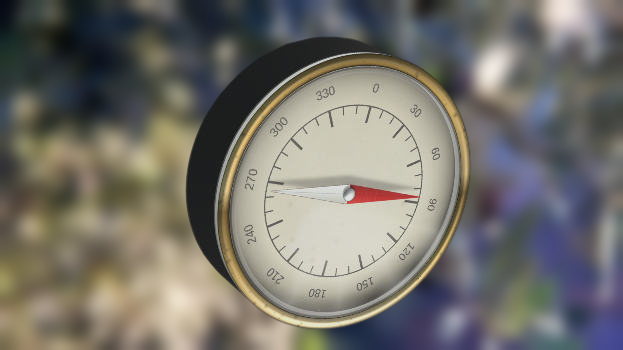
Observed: 85 °
